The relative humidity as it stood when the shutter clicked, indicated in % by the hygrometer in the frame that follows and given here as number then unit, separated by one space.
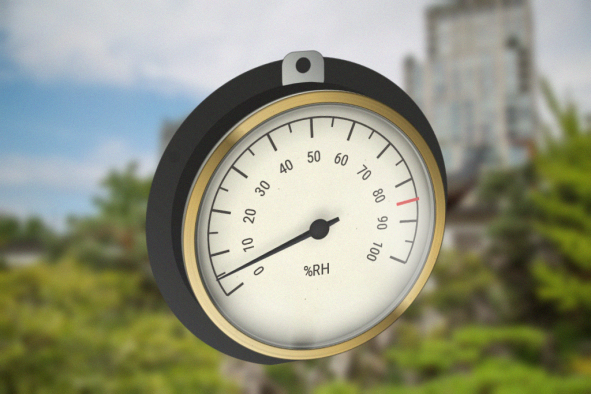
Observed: 5 %
